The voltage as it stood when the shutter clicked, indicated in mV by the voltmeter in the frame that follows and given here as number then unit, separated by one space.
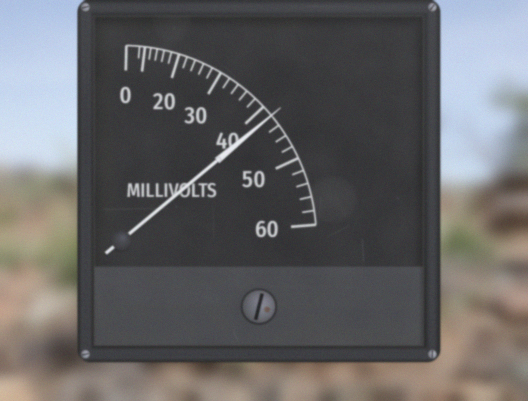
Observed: 42 mV
